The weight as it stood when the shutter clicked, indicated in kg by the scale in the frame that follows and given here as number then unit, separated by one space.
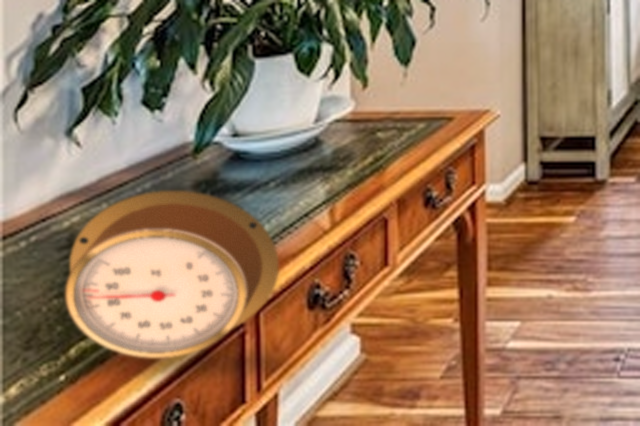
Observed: 85 kg
